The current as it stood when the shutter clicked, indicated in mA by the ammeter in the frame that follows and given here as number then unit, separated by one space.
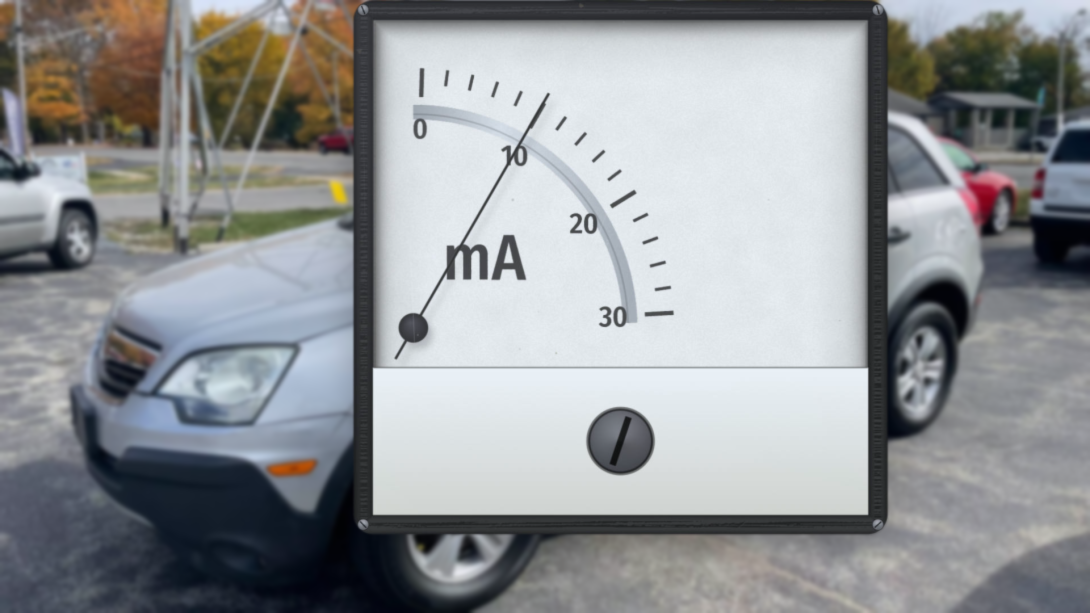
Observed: 10 mA
